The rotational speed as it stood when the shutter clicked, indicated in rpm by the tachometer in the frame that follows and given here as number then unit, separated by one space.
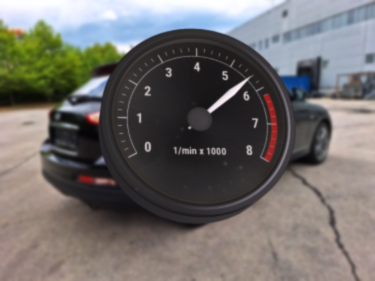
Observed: 5600 rpm
